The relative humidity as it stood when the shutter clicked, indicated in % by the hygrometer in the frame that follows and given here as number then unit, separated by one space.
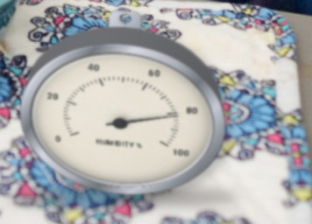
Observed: 80 %
